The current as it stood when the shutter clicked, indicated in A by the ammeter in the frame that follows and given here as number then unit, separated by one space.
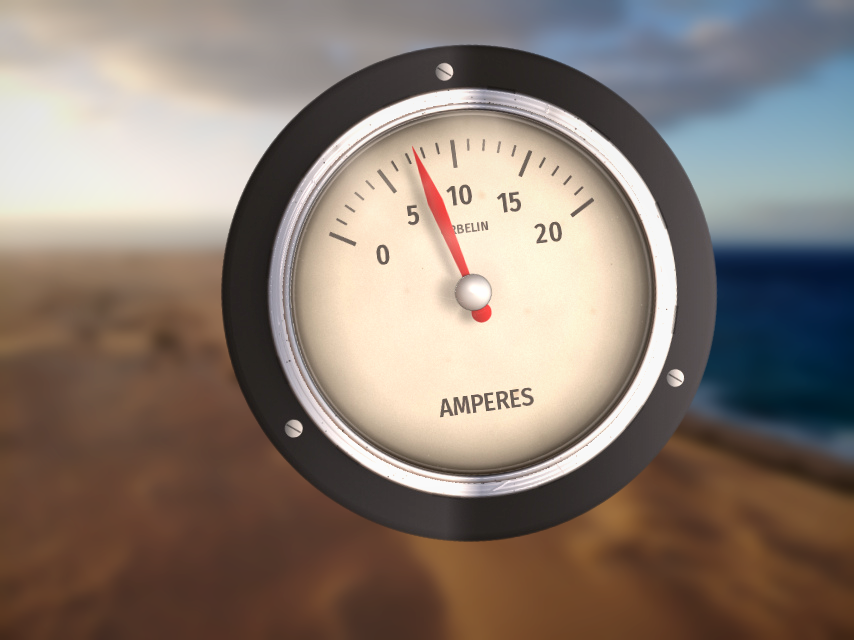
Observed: 7.5 A
